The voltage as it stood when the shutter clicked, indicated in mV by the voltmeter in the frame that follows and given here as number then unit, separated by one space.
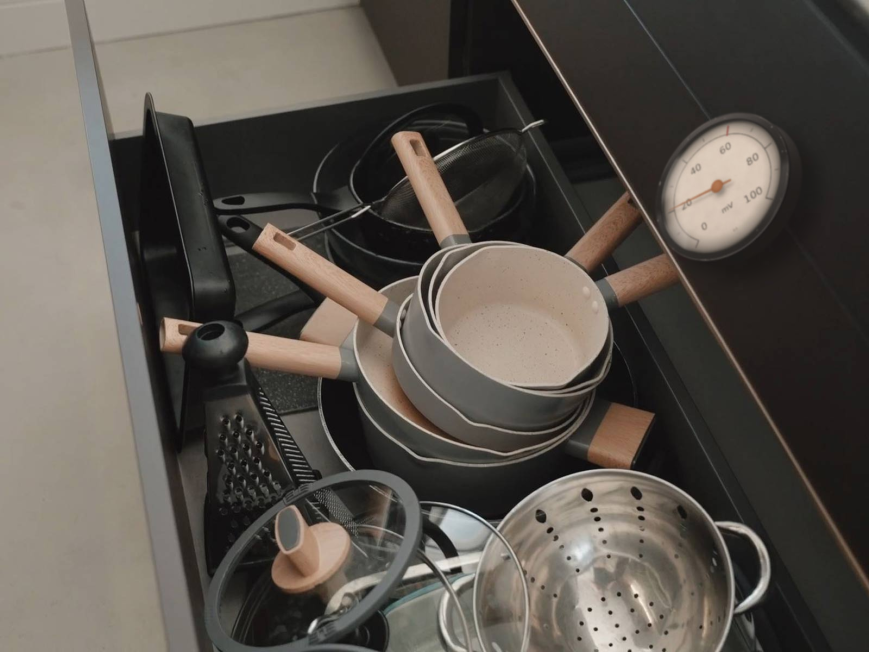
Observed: 20 mV
